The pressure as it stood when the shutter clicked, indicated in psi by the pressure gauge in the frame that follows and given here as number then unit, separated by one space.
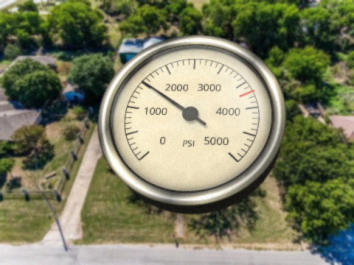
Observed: 1500 psi
